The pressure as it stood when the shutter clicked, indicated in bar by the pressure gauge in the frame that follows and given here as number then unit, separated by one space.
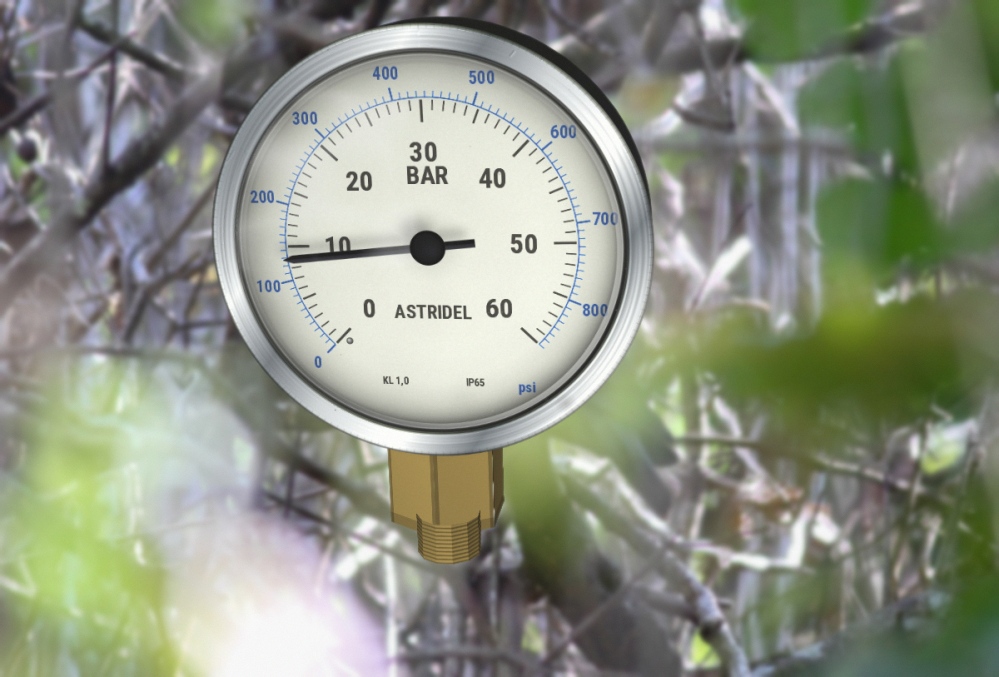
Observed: 9 bar
